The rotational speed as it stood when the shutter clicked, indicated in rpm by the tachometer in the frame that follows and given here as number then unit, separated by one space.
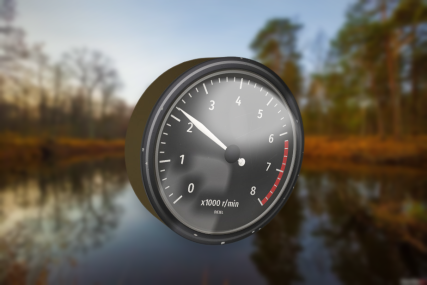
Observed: 2200 rpm
